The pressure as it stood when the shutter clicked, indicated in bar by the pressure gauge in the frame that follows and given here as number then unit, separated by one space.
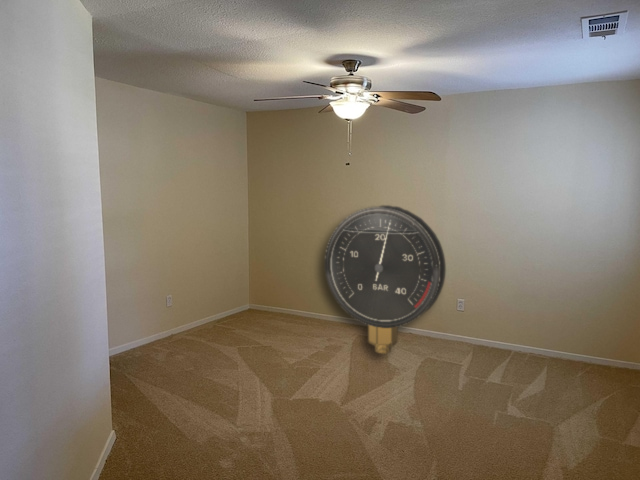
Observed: 22 bar
